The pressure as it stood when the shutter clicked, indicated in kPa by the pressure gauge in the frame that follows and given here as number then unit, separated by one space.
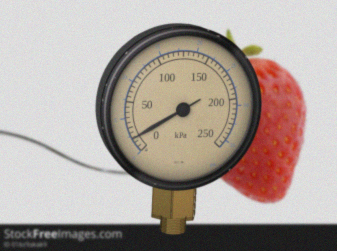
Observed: 15 kPa
